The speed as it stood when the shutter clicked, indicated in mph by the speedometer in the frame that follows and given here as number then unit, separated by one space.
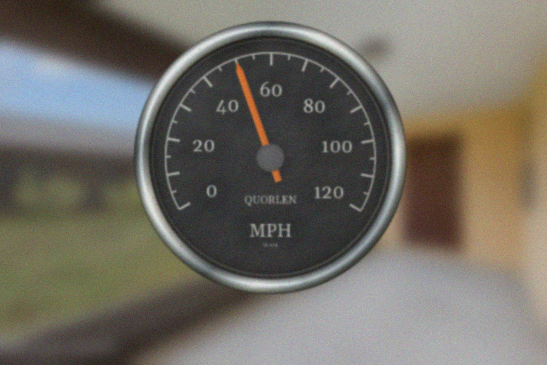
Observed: 50 mph
